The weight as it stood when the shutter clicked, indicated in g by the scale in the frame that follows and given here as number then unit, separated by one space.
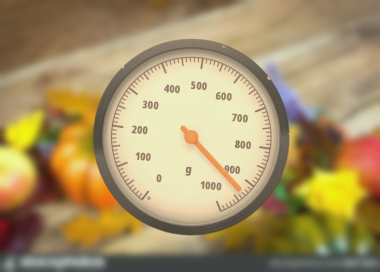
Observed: 930 g
